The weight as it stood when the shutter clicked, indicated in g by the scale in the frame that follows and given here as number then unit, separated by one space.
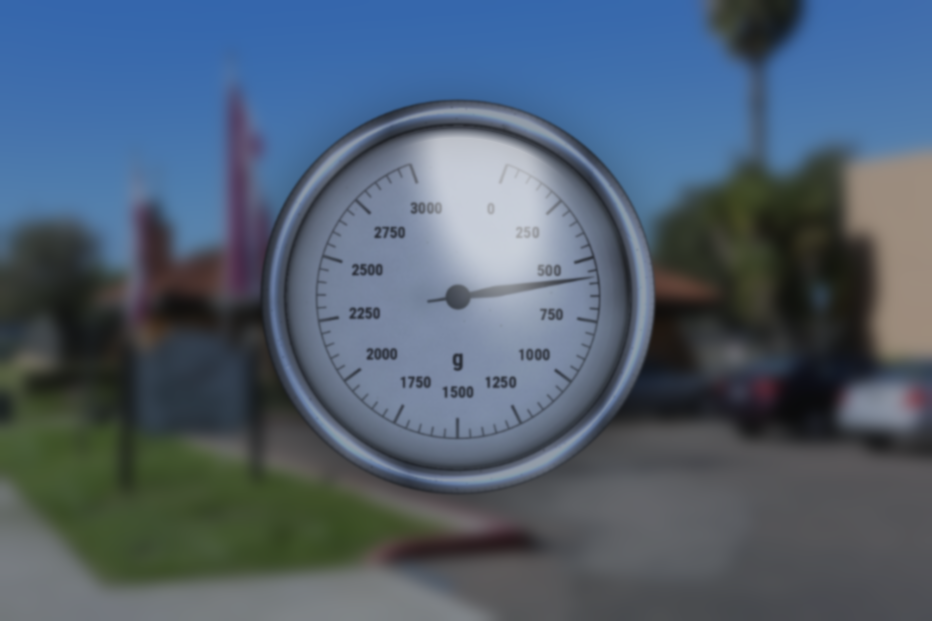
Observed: 575 g
